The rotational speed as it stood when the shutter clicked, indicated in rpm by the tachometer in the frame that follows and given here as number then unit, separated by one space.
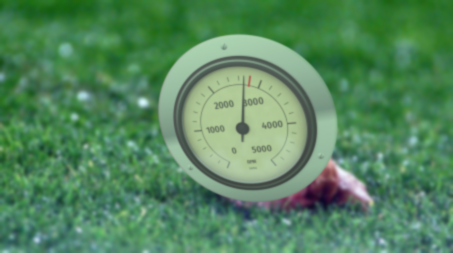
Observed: 2700 rpm
